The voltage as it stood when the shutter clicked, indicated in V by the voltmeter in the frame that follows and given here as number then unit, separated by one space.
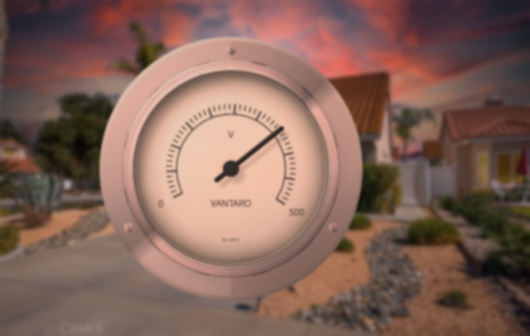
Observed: 350 V
